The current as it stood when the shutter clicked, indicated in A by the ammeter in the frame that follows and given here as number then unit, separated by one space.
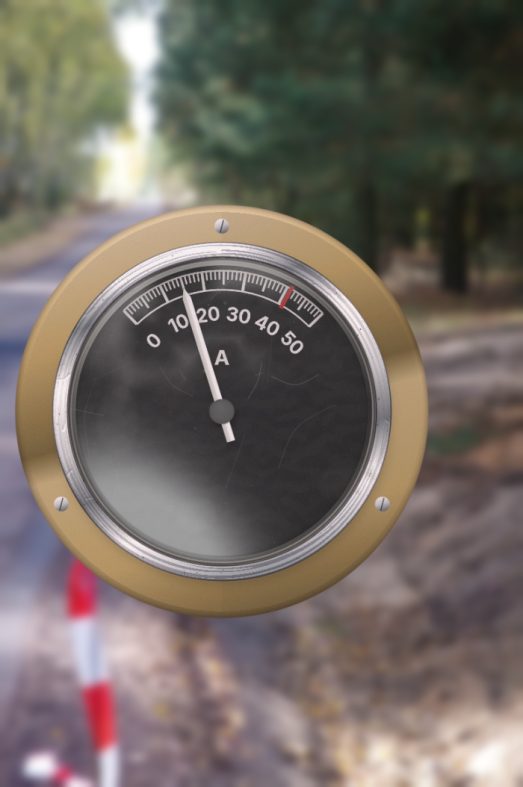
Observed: 15 A
